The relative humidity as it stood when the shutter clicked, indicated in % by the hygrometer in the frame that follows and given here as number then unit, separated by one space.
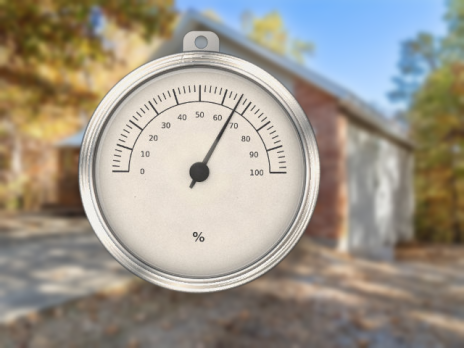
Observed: 66 %
